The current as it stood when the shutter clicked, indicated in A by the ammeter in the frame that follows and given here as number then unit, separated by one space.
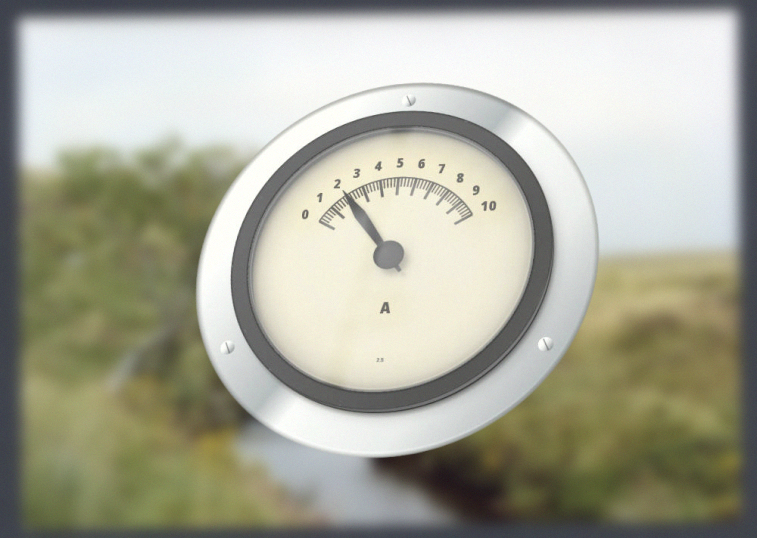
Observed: 2 A
